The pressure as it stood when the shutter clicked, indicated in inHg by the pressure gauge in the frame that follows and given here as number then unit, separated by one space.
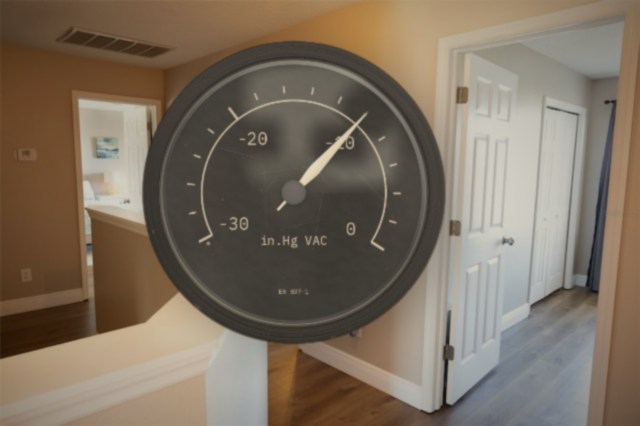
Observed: -10 inHg
